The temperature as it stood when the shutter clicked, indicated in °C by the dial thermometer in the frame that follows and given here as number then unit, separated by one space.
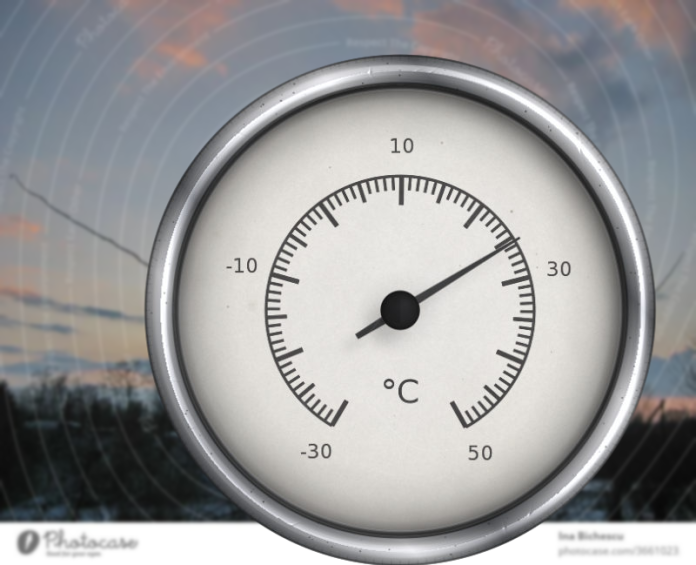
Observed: 25.5 °C
